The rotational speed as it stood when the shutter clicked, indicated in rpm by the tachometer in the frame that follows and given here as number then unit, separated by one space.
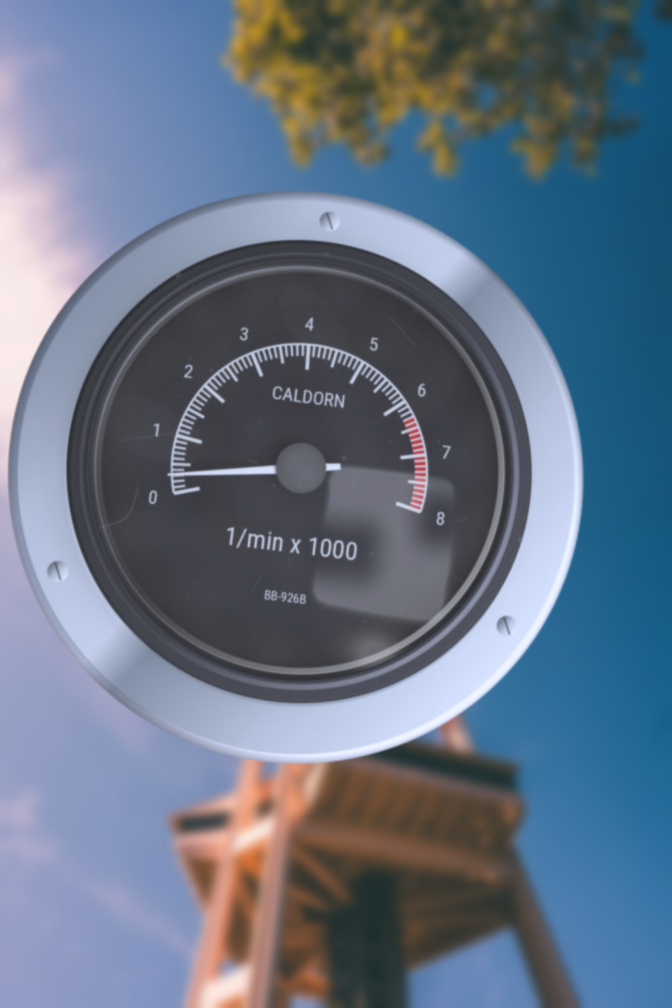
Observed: 300 rpm
